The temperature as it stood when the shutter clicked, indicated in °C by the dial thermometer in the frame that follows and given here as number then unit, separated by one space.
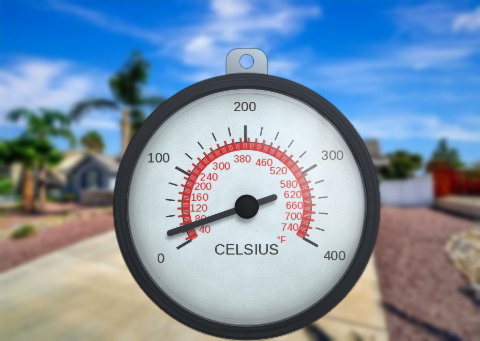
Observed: 20 °C
